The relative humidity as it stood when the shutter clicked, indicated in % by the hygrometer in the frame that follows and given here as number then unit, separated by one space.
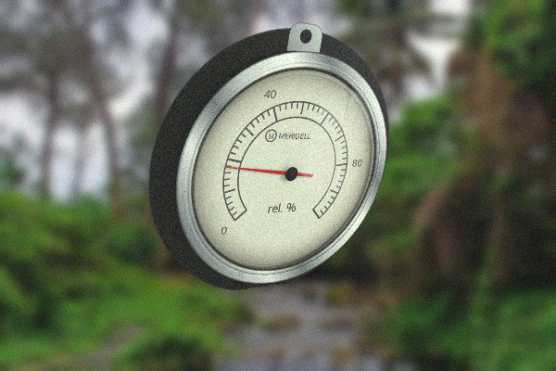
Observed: 18 %
